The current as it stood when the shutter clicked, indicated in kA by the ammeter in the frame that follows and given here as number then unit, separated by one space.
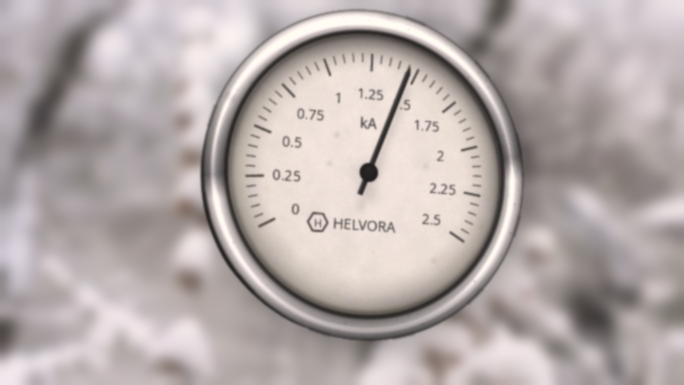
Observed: 1.45 kA
